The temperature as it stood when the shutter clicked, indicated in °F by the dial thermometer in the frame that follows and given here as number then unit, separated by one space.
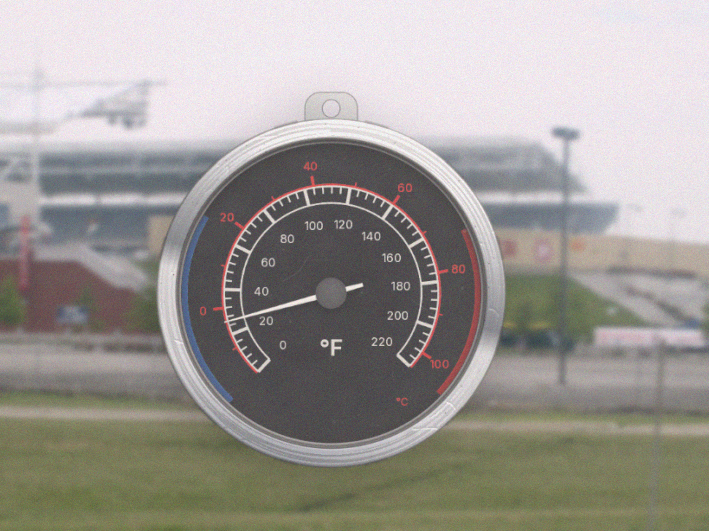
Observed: 26 °F
